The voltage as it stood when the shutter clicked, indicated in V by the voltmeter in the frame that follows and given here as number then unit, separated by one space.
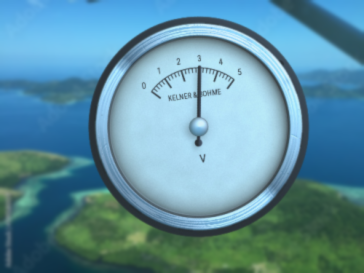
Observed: 3 V
